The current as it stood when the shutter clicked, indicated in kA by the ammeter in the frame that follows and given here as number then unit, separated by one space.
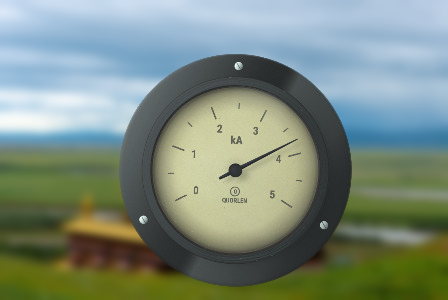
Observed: 3.75 kA
